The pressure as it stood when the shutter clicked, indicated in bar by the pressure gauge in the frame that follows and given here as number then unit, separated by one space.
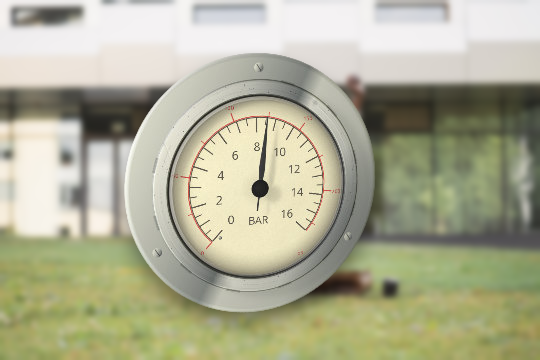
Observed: 8.5 bar
